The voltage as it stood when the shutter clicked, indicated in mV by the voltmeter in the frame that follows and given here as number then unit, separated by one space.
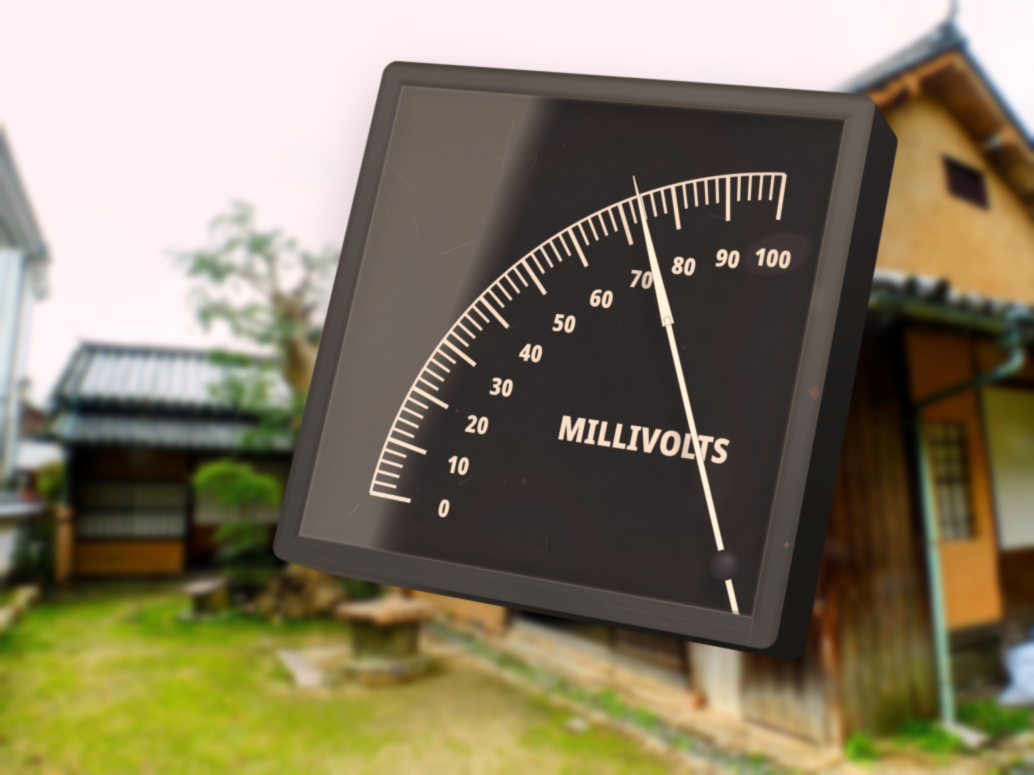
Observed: 74 mV
